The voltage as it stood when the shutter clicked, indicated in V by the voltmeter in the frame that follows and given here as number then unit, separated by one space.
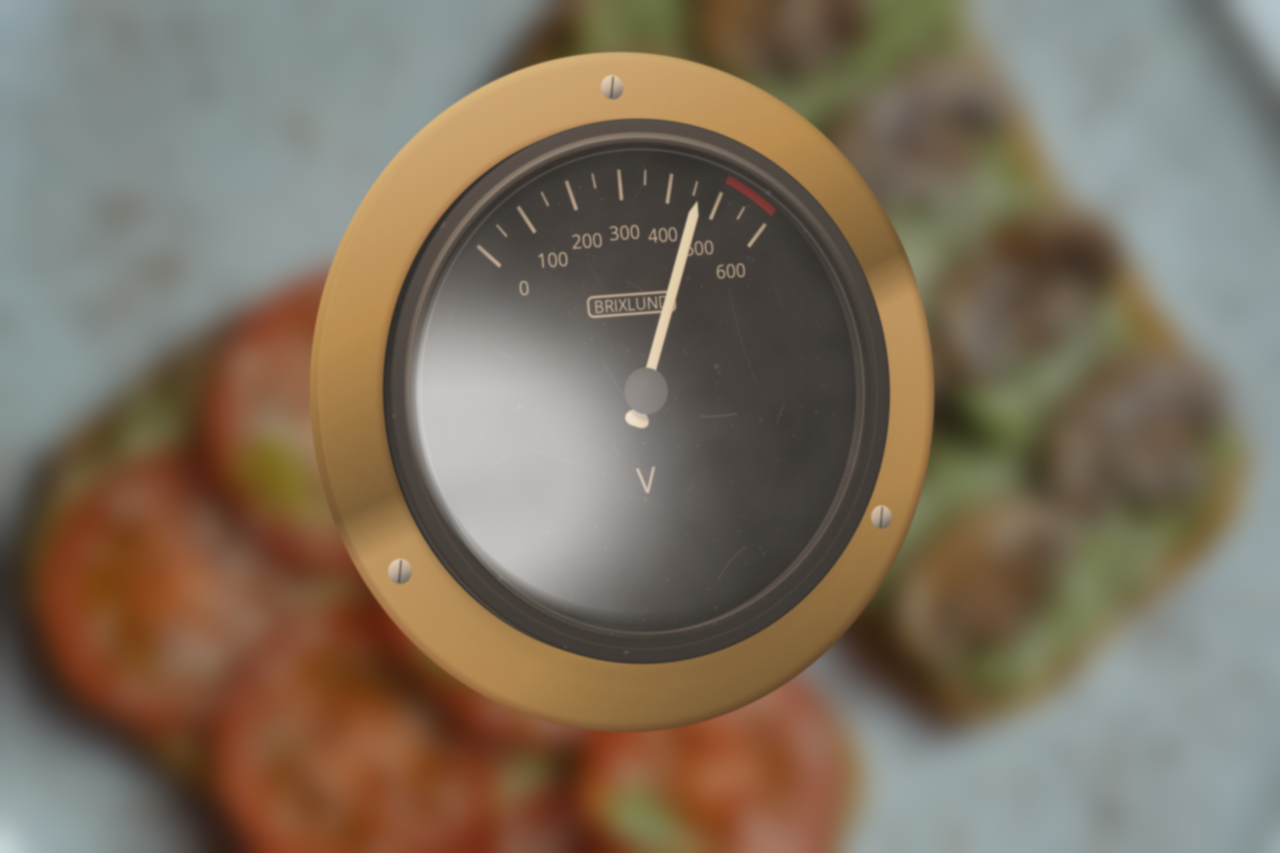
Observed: 450 V
